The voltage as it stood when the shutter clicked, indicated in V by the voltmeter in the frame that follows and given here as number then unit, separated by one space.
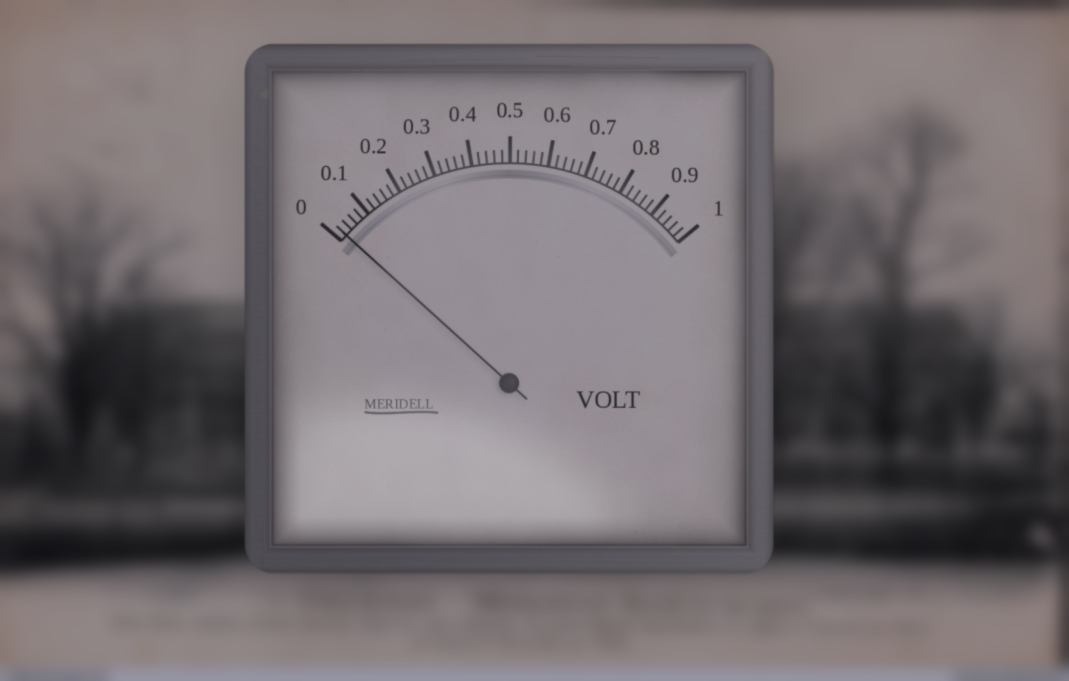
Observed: 0.02 V
